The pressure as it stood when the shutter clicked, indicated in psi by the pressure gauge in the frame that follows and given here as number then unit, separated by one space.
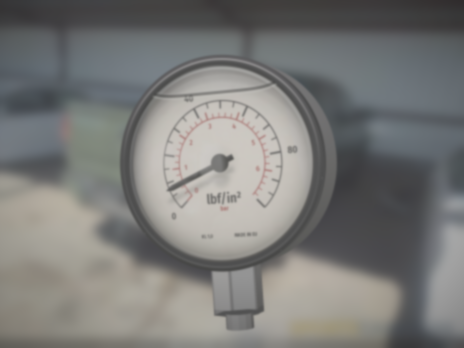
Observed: 7.5 psi
